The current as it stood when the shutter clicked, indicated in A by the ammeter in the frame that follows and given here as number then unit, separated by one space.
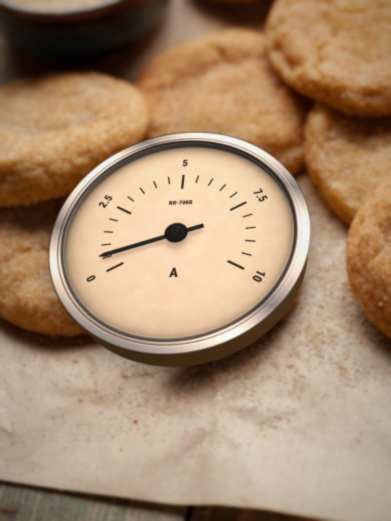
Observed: 0.5 A
